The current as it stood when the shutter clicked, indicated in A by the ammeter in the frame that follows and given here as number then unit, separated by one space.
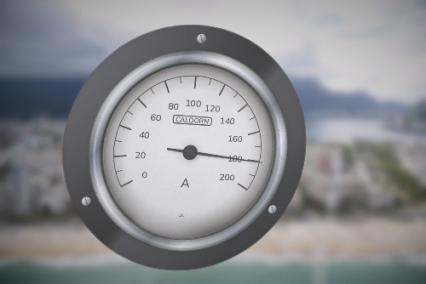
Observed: 180 A
